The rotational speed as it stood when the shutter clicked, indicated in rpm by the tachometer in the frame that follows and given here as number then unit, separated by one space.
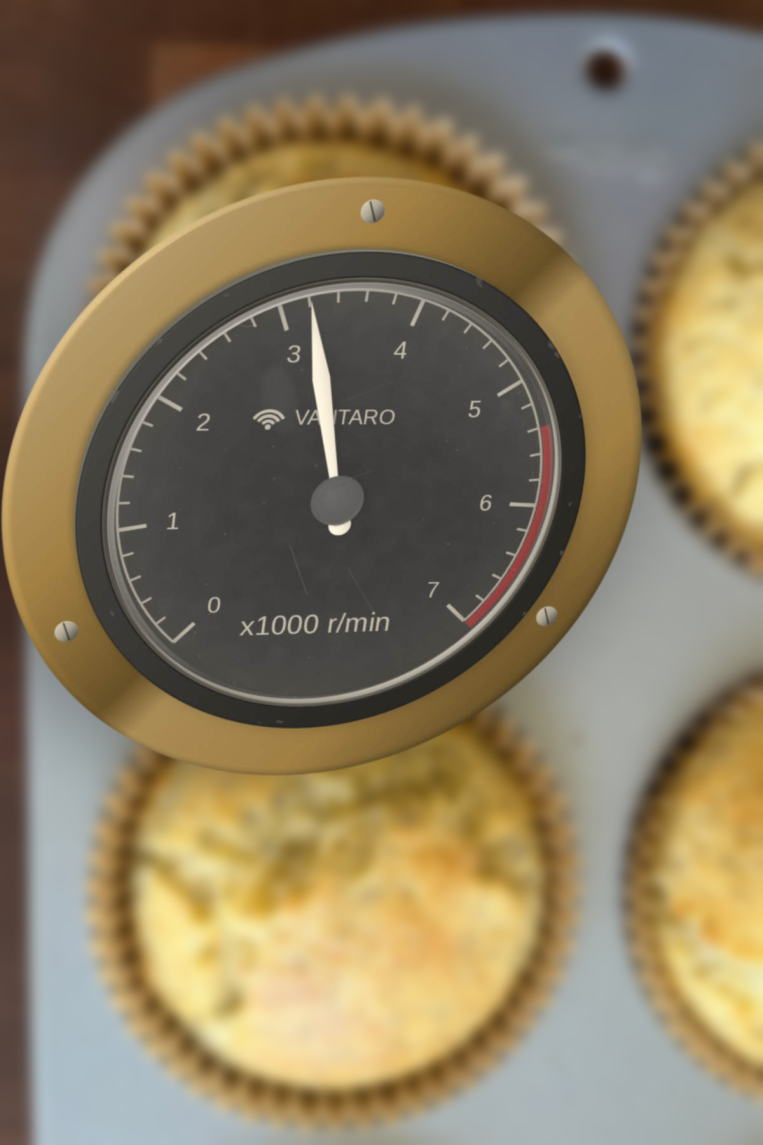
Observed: 3200 rpm
